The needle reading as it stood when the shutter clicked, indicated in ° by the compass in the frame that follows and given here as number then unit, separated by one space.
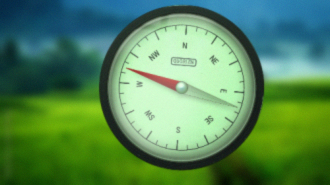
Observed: 285 °
